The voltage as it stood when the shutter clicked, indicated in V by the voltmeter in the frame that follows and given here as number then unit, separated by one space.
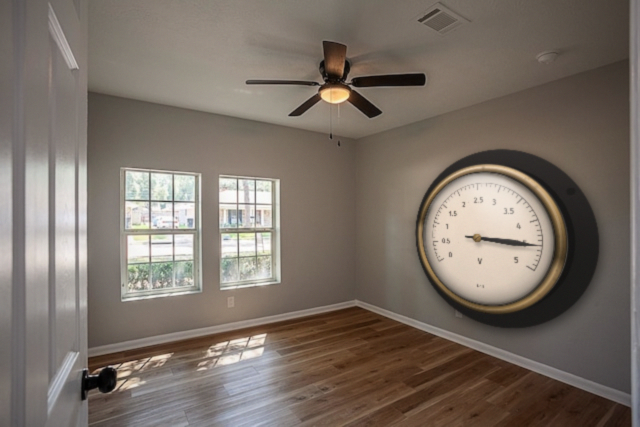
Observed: 4.5 V
